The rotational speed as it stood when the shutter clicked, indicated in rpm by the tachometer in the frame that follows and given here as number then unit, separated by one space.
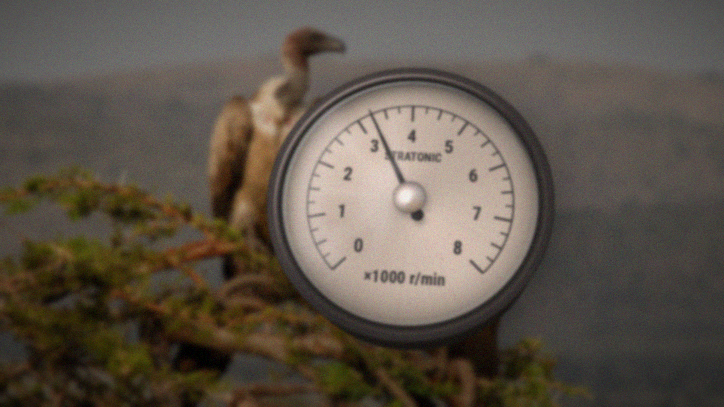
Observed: 3250 rpm
